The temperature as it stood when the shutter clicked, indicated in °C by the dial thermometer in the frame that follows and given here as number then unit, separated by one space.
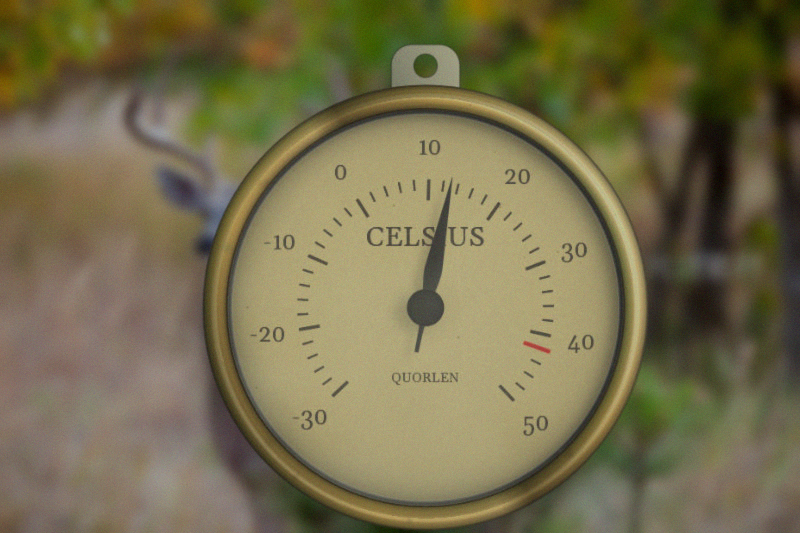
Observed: 13 °C
